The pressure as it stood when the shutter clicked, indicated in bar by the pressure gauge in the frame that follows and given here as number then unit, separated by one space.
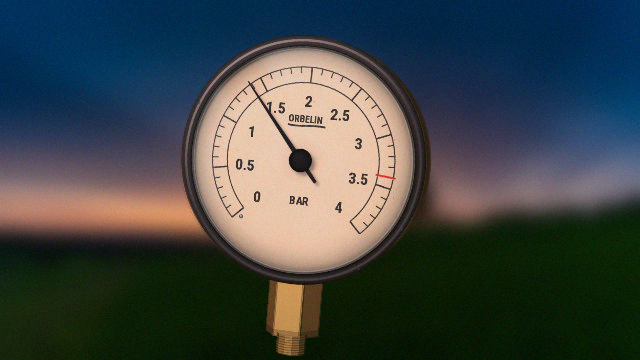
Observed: 1.4 bar
